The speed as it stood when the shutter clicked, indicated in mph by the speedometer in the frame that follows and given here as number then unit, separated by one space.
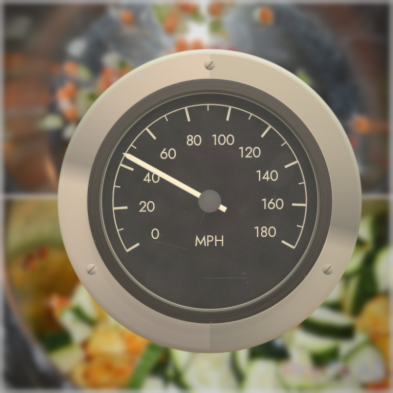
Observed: 45 mph
